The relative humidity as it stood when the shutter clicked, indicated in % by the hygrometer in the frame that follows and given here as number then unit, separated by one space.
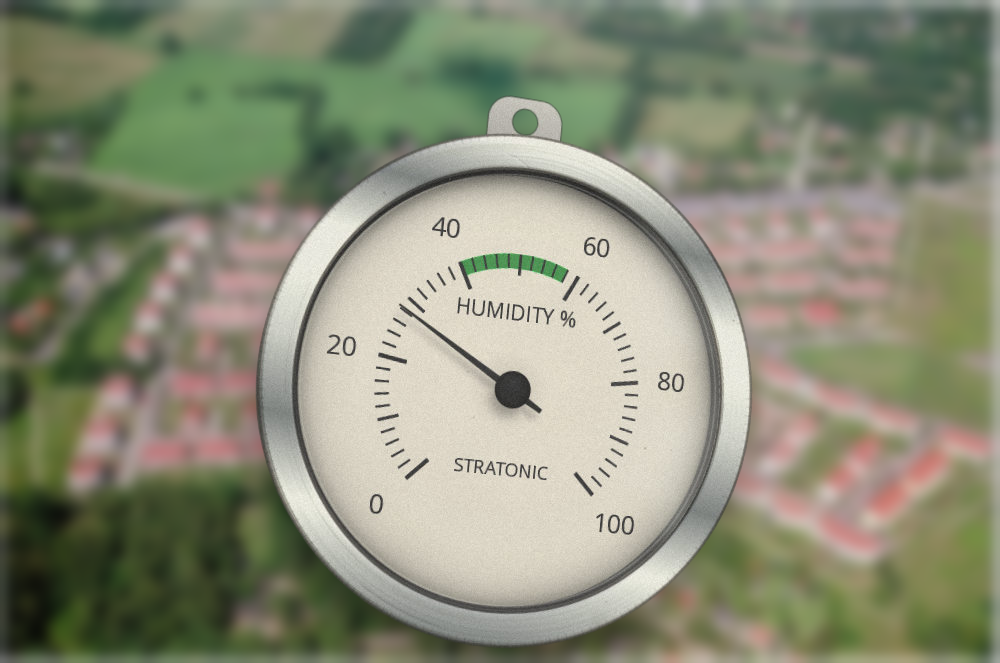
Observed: 28 %
